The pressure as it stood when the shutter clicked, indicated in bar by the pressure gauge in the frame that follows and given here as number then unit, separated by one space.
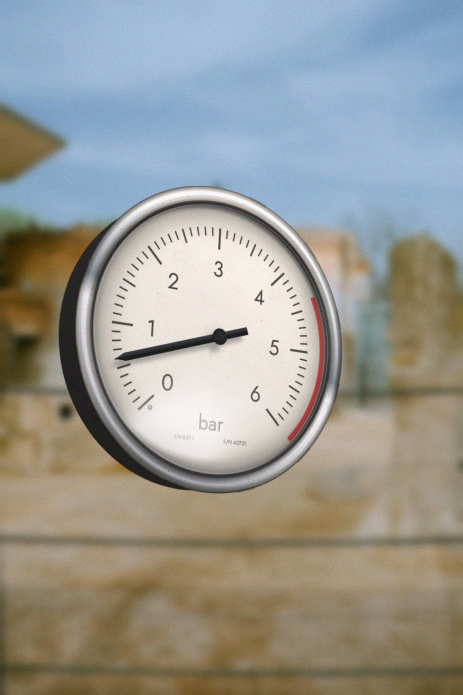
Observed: 0.6 bar
